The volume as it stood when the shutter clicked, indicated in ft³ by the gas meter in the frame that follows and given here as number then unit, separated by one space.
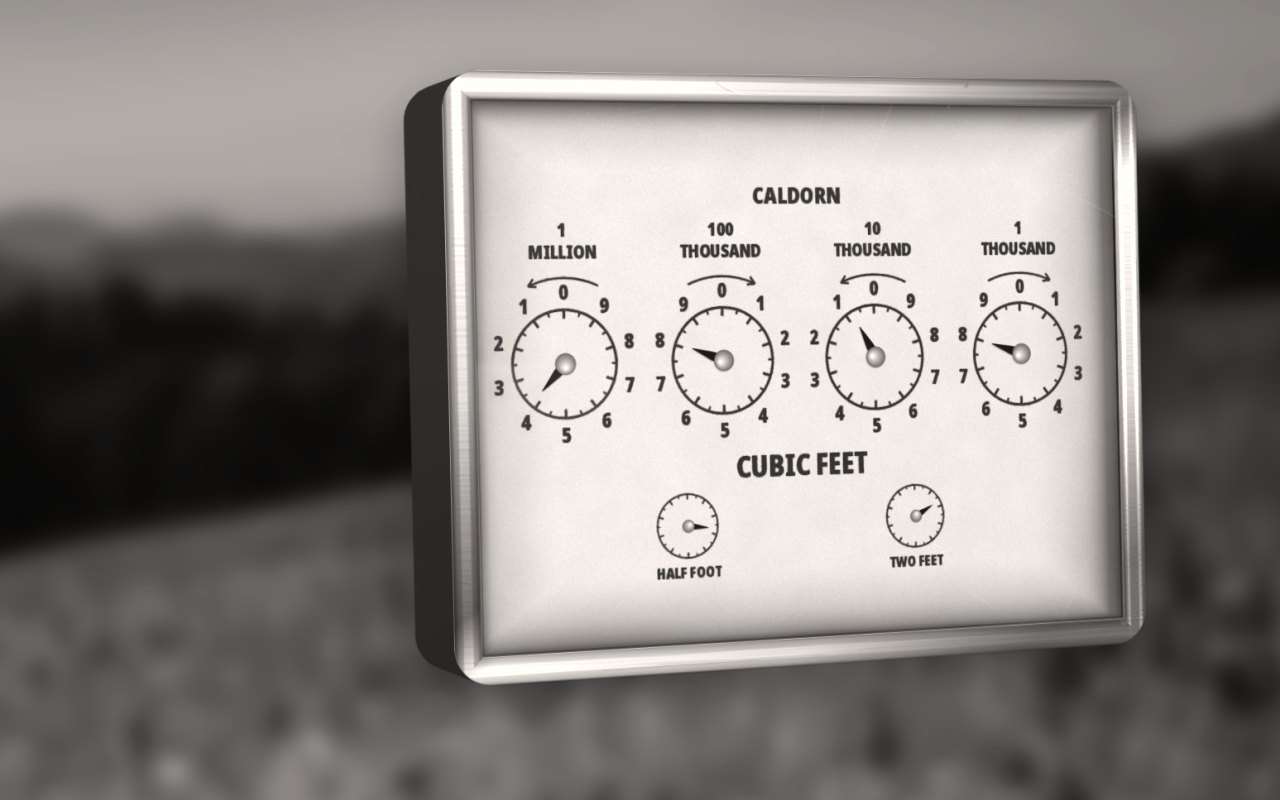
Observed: 380800 ft³
